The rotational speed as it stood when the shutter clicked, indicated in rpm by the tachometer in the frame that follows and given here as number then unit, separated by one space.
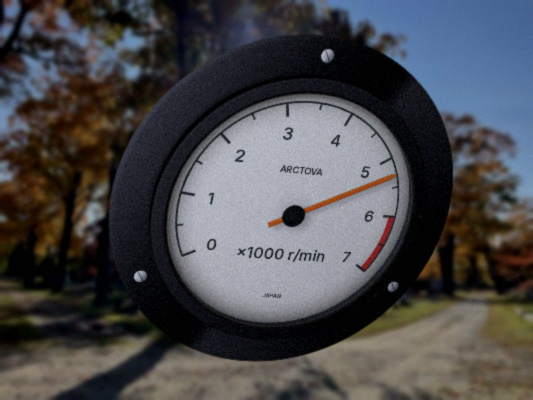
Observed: 5250 rpm
